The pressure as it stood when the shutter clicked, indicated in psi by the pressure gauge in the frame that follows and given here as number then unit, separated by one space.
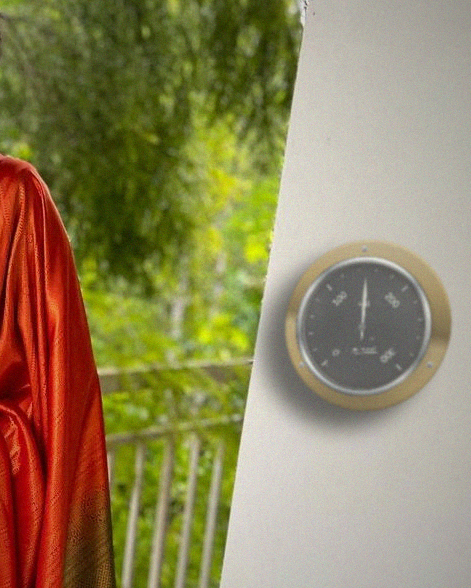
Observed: 150 psi
